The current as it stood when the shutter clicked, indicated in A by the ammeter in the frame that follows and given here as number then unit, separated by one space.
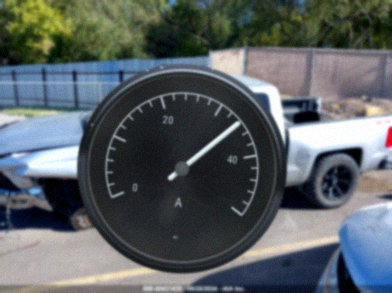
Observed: 34 A
